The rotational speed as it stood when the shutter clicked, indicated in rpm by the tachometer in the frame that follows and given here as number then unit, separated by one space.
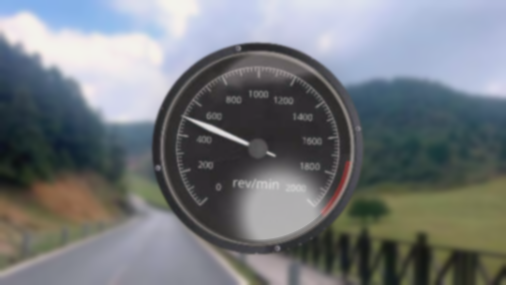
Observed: 500 rpm
